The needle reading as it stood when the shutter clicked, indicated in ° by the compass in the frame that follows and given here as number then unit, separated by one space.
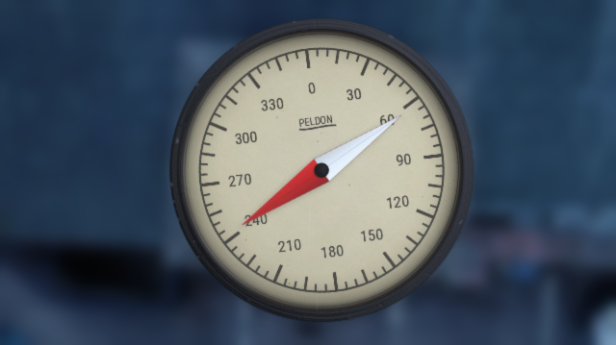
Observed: 242.5 °
